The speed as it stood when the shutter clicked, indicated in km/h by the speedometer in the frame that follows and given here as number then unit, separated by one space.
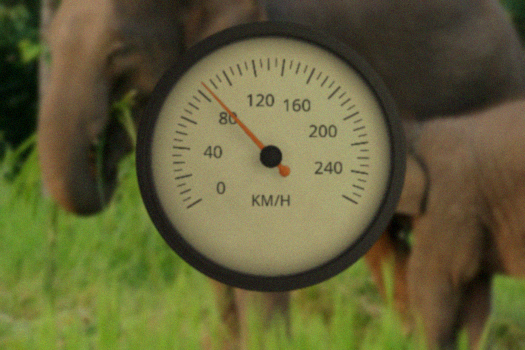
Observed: 85 km/h
